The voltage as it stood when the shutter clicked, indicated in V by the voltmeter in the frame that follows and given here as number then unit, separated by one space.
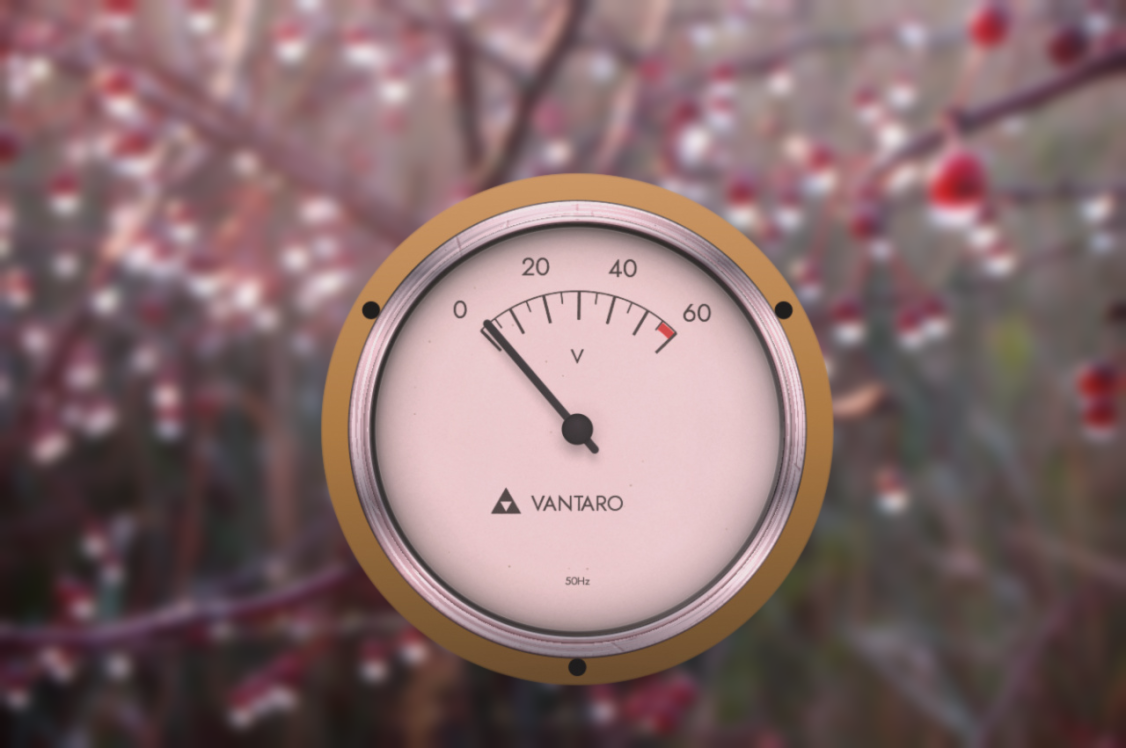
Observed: 2.5 V
